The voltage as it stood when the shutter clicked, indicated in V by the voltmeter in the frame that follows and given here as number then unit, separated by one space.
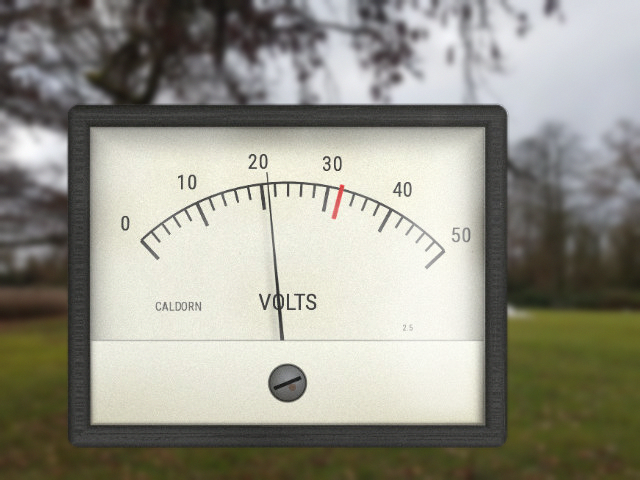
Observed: 21 V
